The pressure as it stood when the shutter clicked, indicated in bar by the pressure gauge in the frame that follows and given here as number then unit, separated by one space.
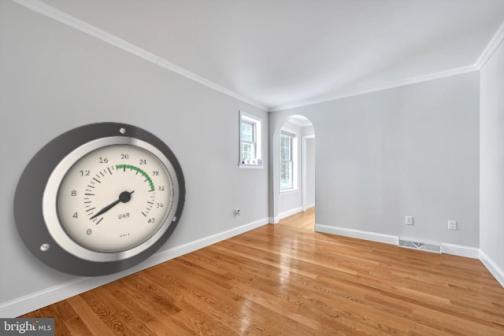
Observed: 2 bar
